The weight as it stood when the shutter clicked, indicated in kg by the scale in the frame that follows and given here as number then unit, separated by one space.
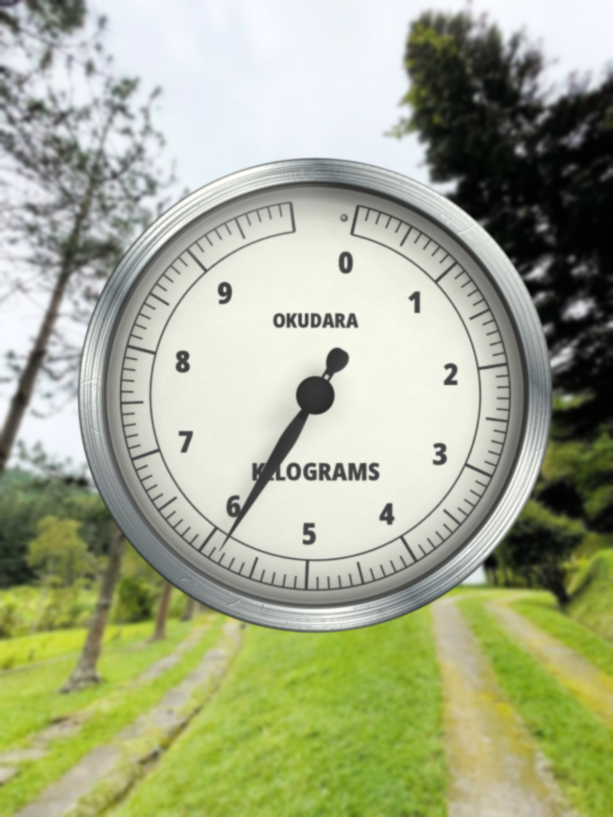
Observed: 5.85 kg
